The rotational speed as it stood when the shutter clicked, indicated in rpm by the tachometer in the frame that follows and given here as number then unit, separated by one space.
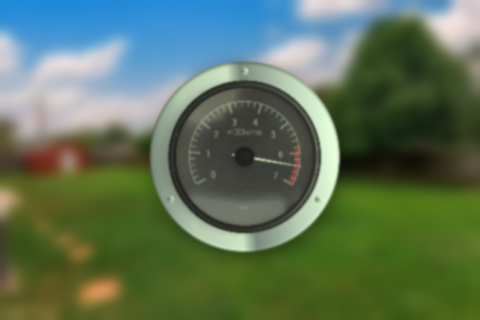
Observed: 6400 rpm
